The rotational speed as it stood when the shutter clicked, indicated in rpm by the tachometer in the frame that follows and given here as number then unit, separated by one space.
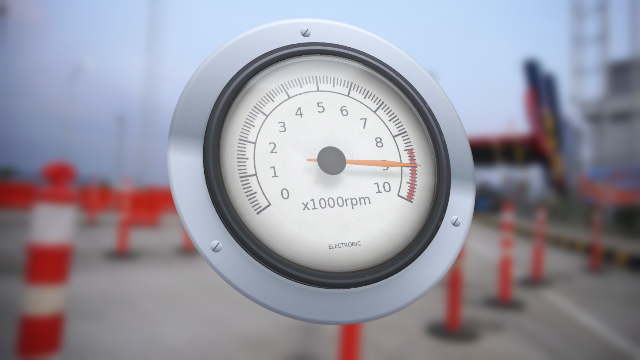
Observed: 9000 rpm
